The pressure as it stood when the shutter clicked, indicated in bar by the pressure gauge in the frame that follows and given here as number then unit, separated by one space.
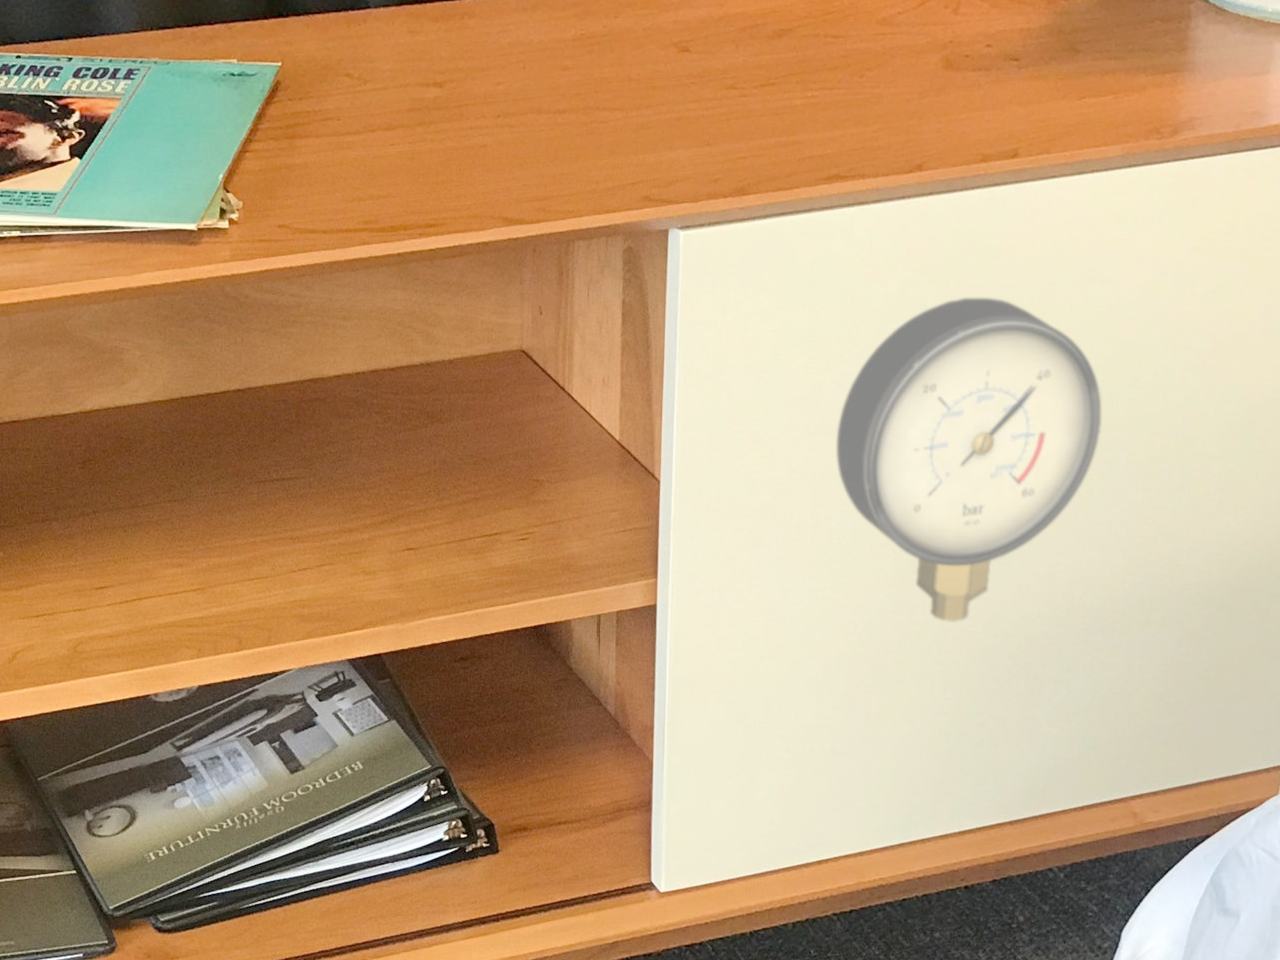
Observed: 40 bar
